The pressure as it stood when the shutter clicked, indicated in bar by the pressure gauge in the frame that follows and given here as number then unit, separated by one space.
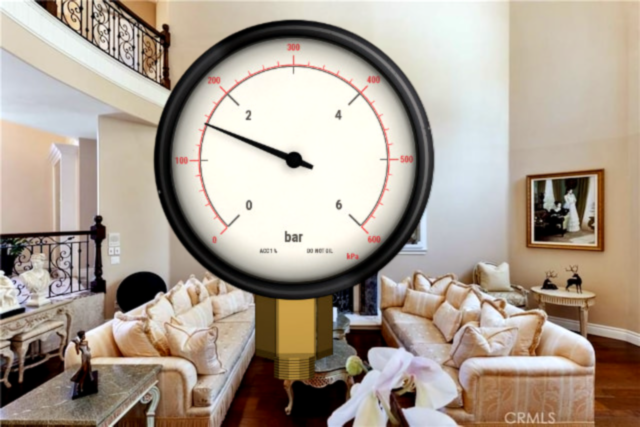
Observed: 1.5 bar
